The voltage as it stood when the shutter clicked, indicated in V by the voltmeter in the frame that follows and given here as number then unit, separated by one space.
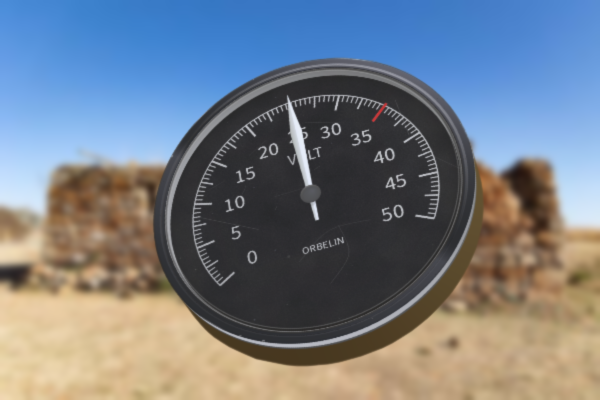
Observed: 25 V
